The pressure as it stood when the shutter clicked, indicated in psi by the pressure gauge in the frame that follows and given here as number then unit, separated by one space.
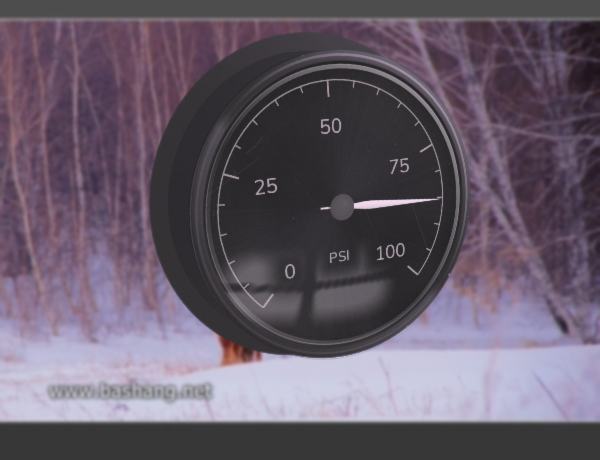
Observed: 85 psi
